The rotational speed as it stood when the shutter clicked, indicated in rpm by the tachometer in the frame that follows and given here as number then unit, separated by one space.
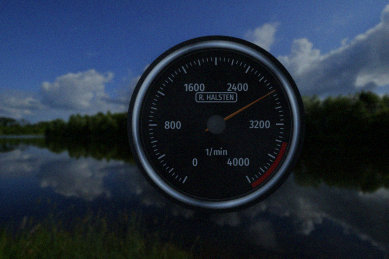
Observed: 2800 rpm
